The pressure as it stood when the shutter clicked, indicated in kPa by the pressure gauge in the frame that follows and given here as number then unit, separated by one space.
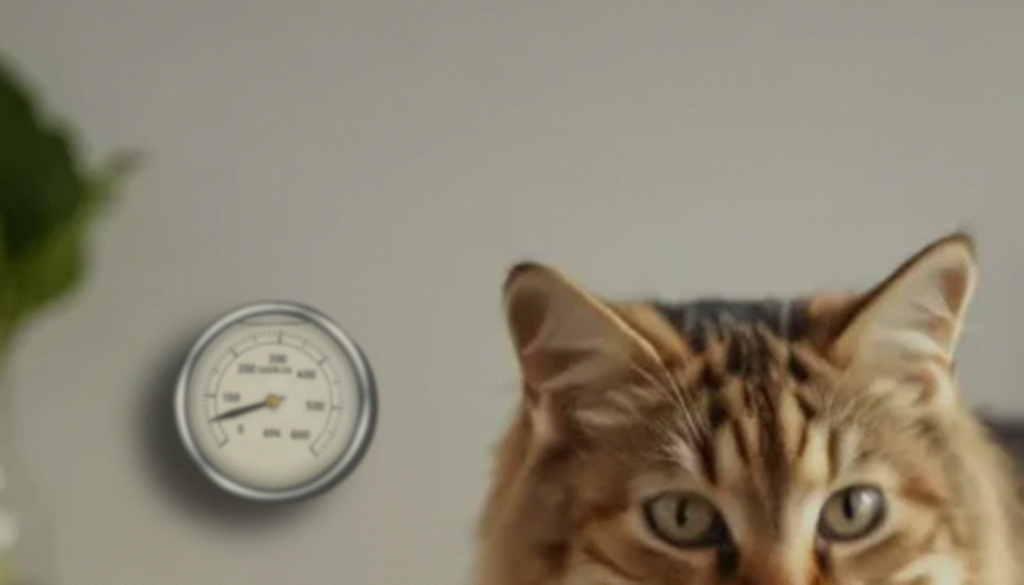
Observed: 50 kPa
